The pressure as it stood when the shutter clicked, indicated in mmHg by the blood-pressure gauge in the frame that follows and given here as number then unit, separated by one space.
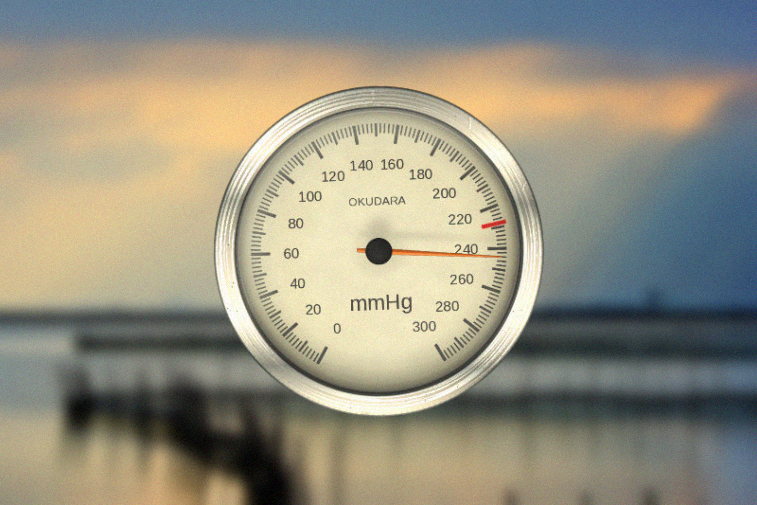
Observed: 244 mmHg
